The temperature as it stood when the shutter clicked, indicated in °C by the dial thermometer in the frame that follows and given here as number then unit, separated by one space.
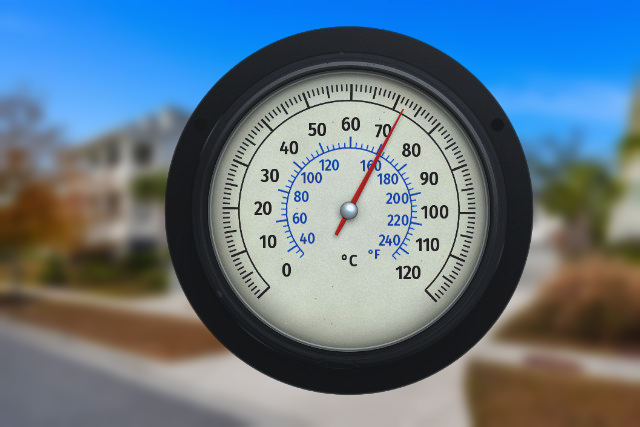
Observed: 72 °C
